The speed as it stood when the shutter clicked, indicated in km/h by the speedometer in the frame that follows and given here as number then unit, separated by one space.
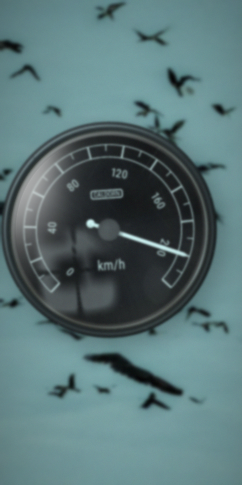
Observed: 200 km/h
